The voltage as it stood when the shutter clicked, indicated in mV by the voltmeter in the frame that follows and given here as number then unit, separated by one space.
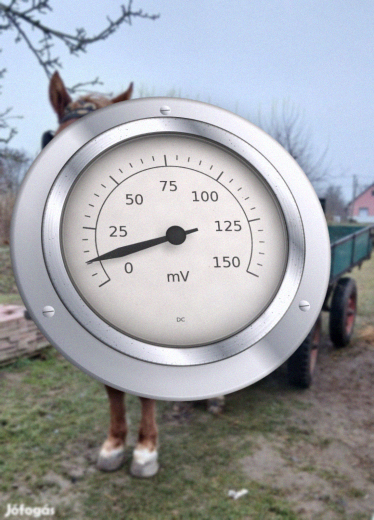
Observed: 10 mV
